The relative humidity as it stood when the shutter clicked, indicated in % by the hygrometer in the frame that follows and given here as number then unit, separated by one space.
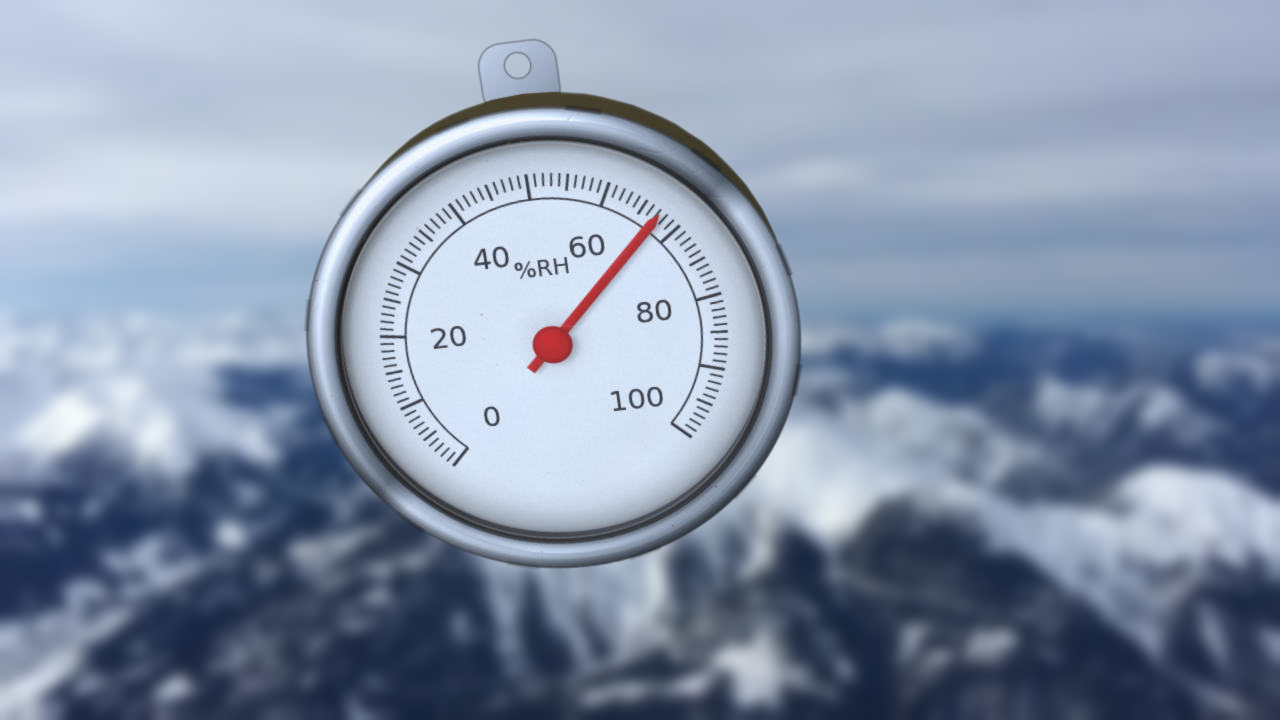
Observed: 67 %
